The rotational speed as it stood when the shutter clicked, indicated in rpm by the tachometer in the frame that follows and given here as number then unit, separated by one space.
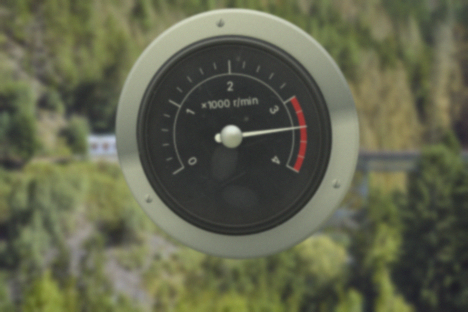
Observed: 3400 rpm
